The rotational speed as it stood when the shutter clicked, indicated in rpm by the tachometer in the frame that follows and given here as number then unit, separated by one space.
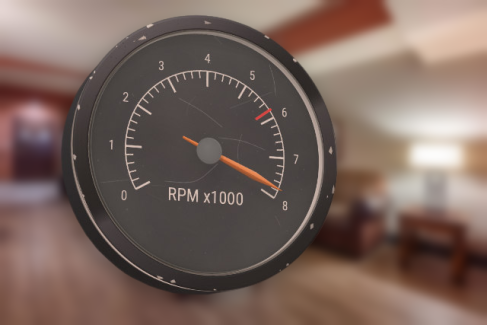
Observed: 7800 rpm
